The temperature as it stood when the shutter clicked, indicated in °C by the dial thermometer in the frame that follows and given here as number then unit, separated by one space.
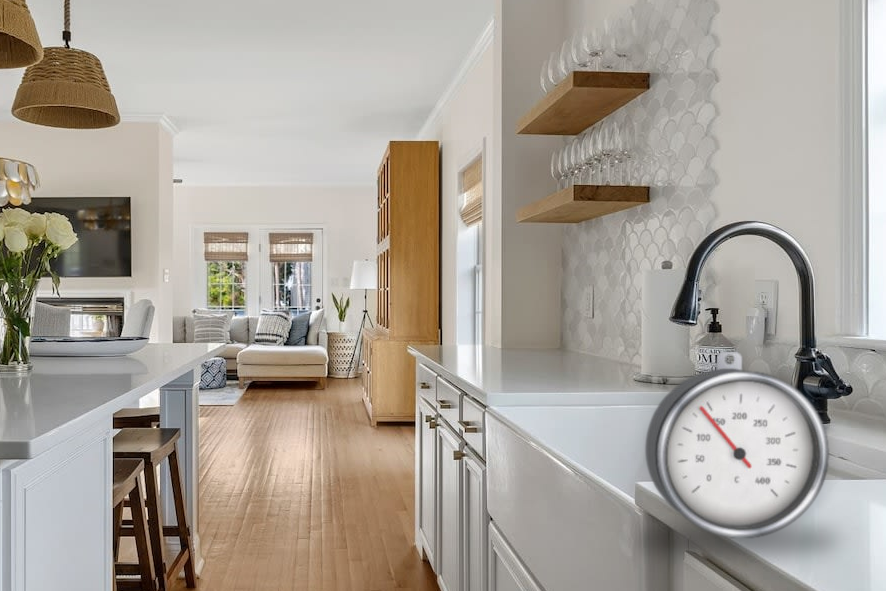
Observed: 137.5 °C
